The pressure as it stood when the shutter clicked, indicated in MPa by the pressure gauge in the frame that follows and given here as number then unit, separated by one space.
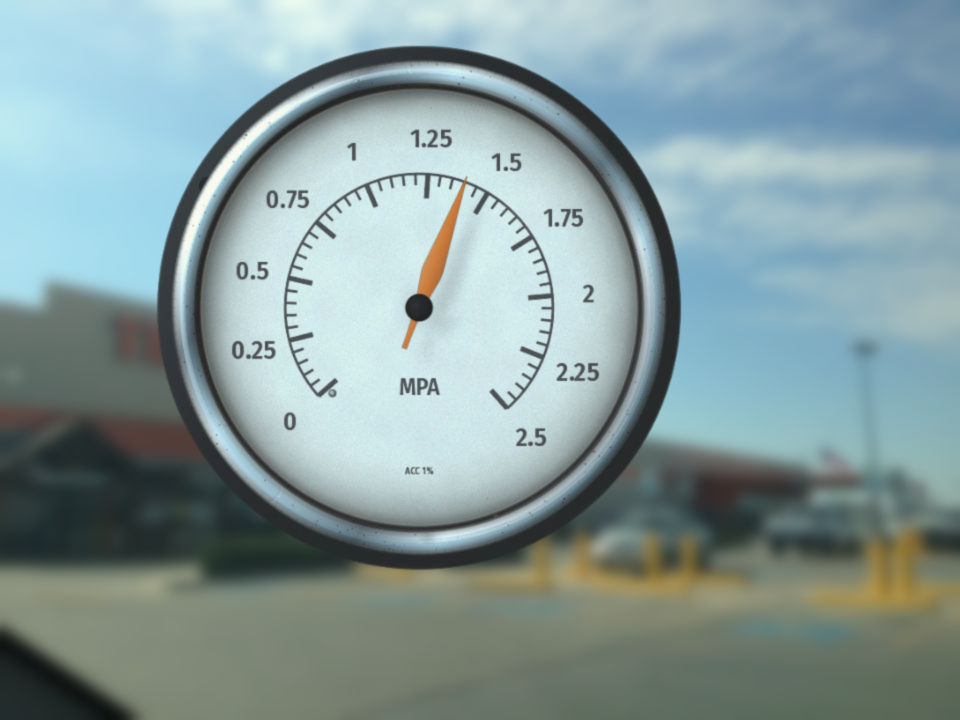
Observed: 1.4 MPa
